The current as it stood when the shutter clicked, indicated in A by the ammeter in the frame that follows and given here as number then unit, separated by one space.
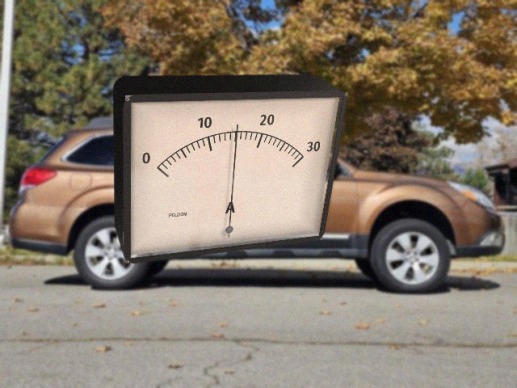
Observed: 15 A
